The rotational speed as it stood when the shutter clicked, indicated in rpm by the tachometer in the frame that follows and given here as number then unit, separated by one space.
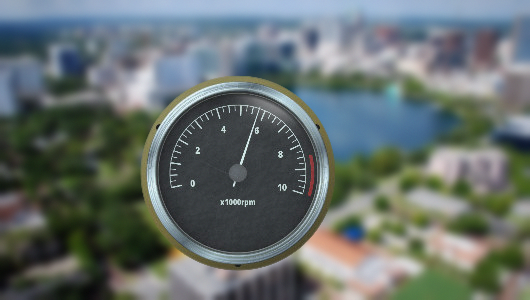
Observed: 5750 rpm
